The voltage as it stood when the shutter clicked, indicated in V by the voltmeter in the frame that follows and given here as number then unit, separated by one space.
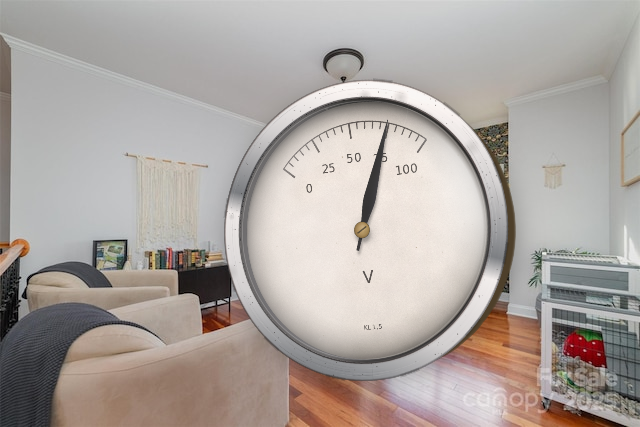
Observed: 75 V
